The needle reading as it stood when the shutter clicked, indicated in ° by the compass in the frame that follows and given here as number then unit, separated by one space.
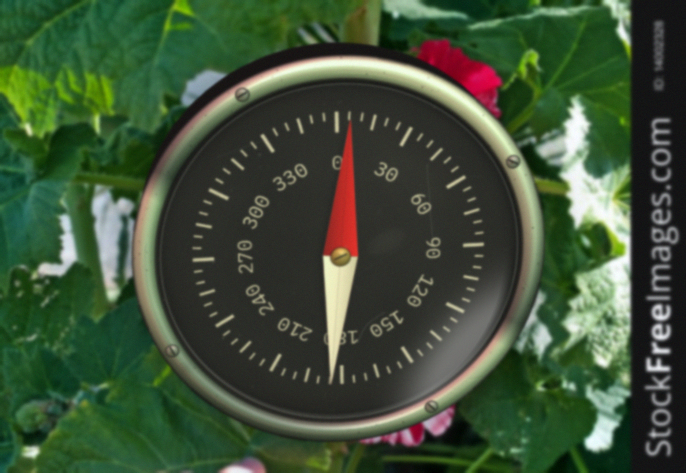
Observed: 5 °
